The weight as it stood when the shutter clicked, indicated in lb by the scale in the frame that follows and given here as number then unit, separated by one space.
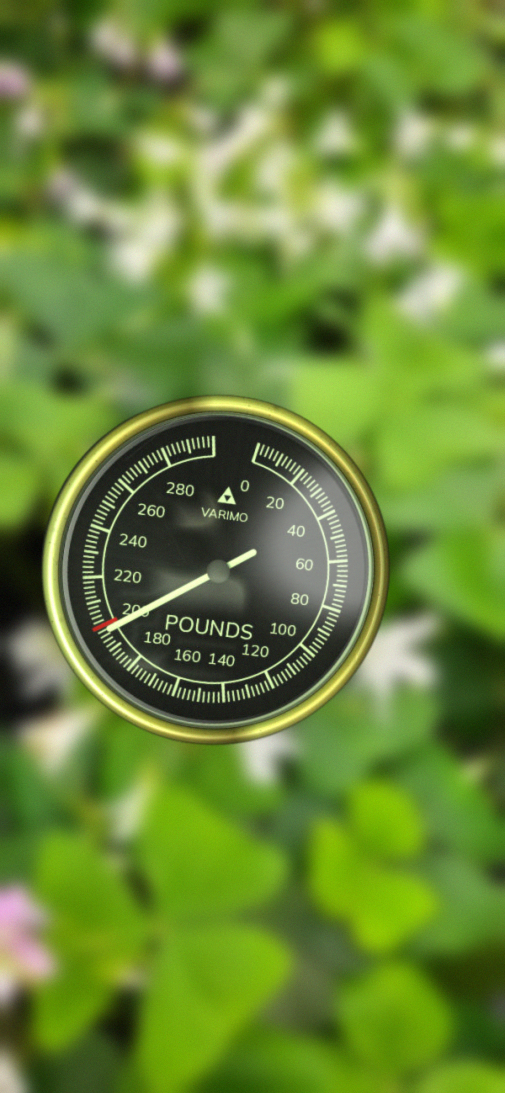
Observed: 198 lb
